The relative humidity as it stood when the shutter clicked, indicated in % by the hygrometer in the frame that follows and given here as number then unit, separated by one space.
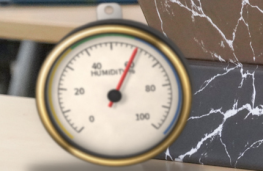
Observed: 60 %
